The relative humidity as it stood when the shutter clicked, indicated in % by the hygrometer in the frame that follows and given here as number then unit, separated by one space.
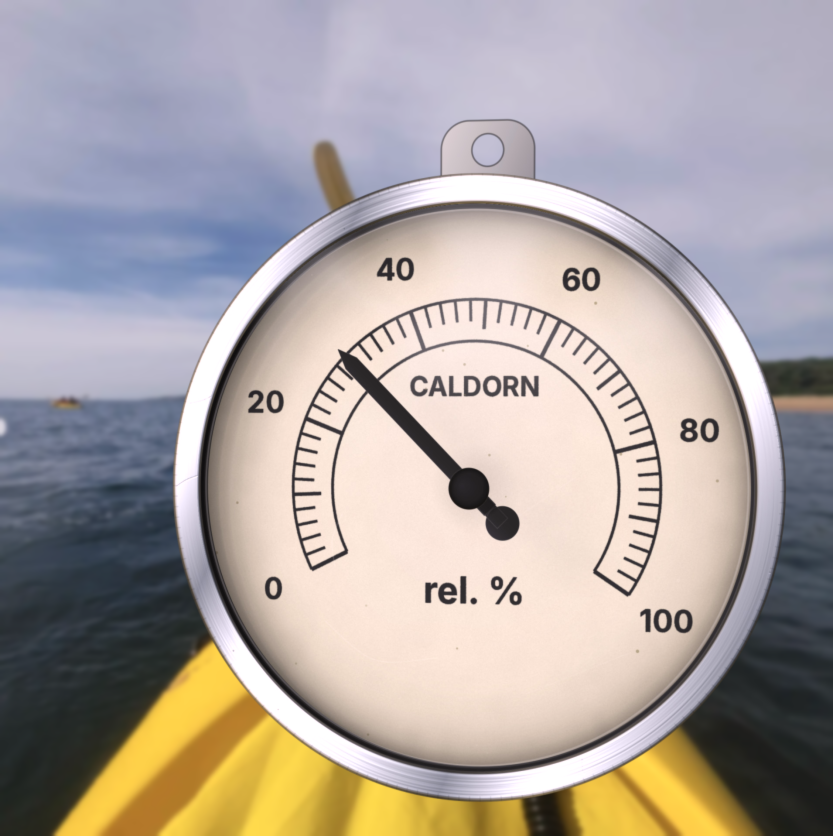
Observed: 30 %
